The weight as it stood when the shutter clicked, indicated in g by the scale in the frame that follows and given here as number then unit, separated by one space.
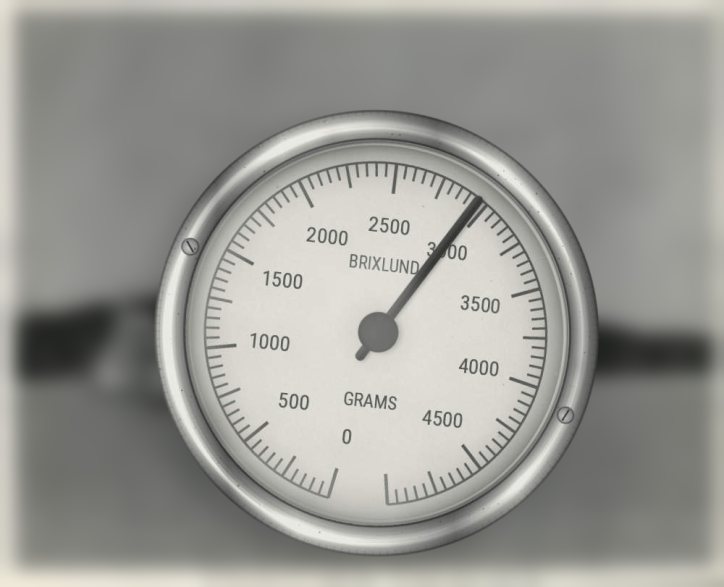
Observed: 2950 g
